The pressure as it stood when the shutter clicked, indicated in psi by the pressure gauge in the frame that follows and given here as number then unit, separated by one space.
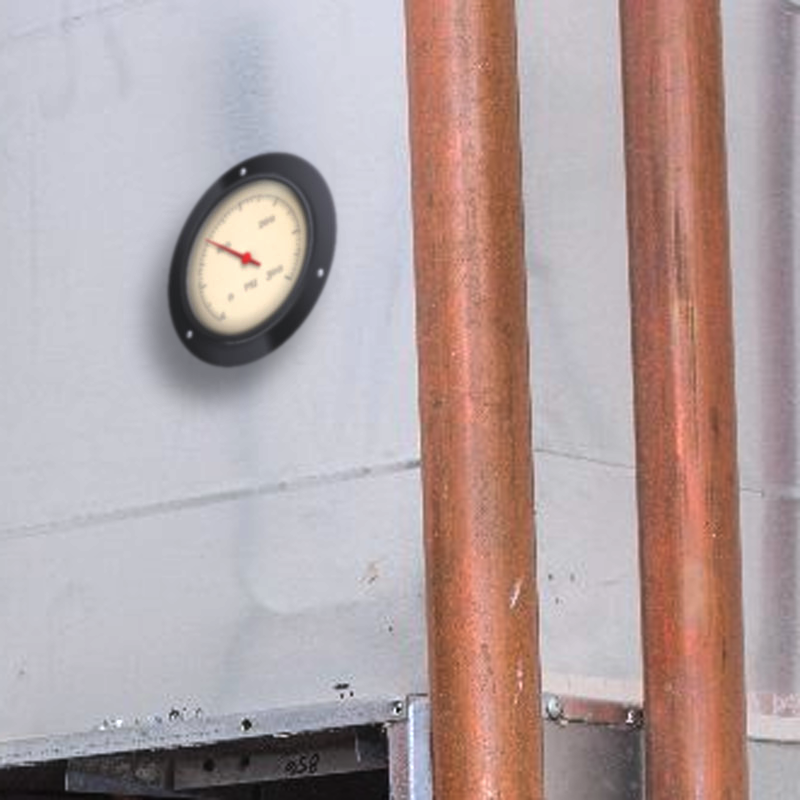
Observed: 100 psi
